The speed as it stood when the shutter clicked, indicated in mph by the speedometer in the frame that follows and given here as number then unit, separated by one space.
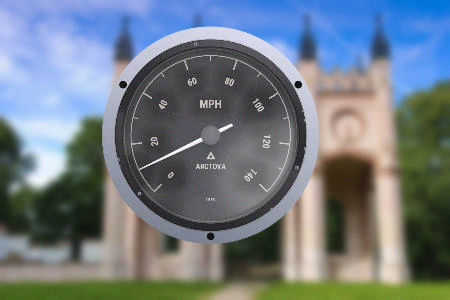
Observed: 10 mph
